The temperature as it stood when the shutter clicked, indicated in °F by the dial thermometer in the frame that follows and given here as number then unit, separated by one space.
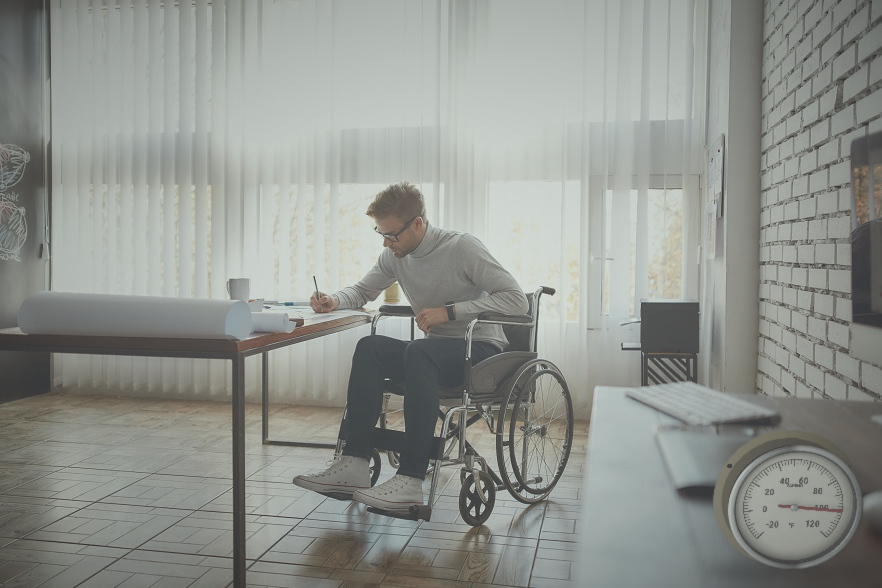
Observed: 100 °F
